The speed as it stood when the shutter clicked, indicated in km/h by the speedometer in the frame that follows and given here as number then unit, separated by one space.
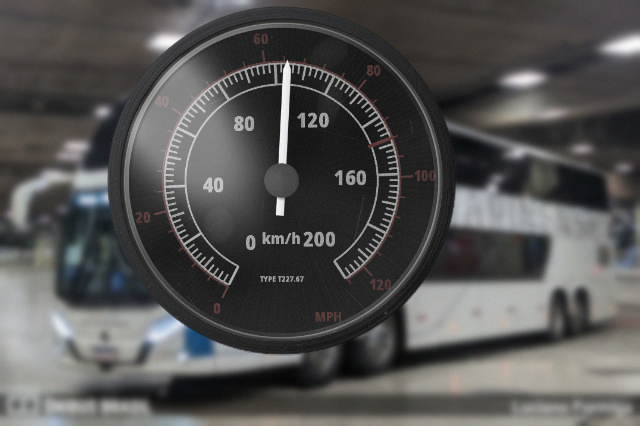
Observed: 104 km/h
